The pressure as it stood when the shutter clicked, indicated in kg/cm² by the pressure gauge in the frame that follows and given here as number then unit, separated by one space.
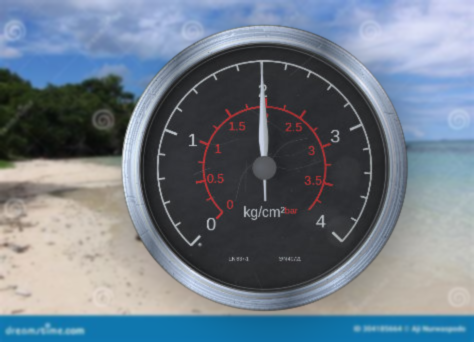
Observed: 2 kg/cm²
